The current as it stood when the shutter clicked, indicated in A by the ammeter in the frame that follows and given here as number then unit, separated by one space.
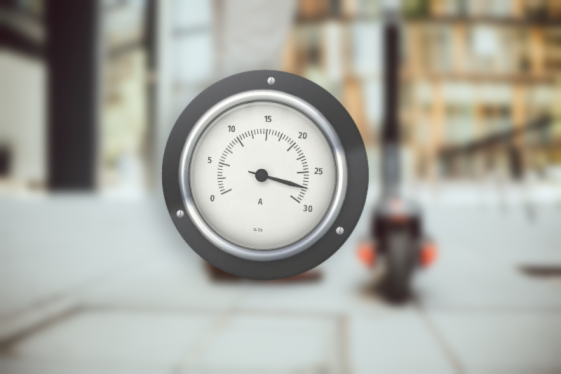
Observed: 27.5 A
